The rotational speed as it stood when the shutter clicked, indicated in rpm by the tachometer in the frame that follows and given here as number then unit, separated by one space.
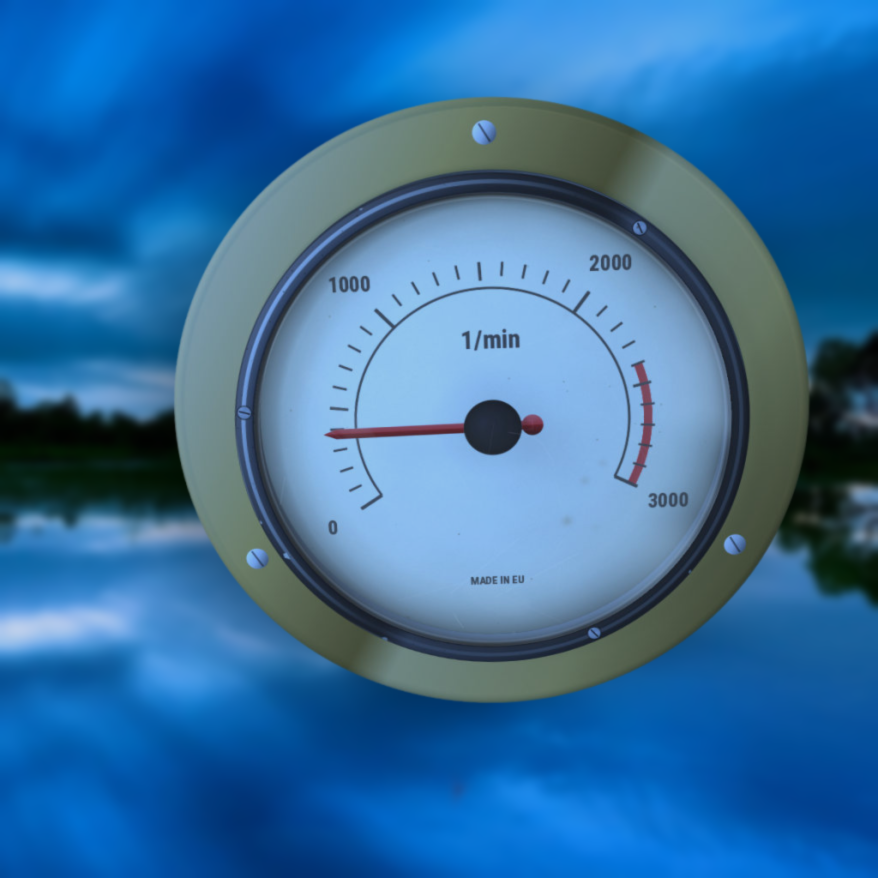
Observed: 400 rpm
